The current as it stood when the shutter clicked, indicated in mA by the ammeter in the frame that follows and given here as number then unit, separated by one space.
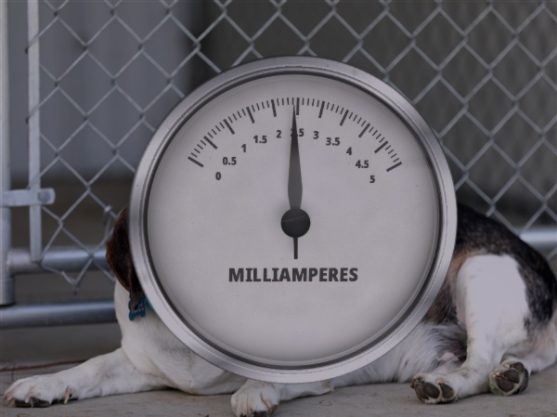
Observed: 2.4 mA
